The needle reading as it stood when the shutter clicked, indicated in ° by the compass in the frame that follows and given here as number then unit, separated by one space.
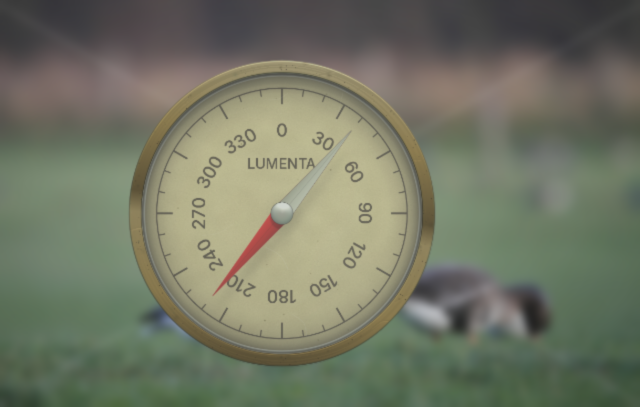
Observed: 220 °
